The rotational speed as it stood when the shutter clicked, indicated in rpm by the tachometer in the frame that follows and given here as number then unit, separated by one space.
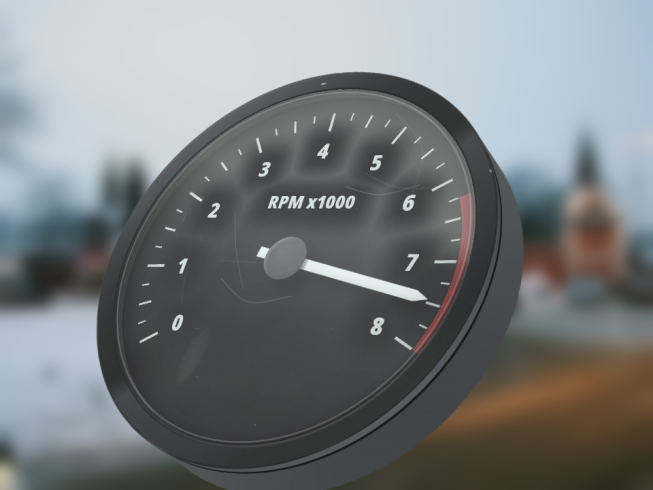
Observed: 7500 rpm
